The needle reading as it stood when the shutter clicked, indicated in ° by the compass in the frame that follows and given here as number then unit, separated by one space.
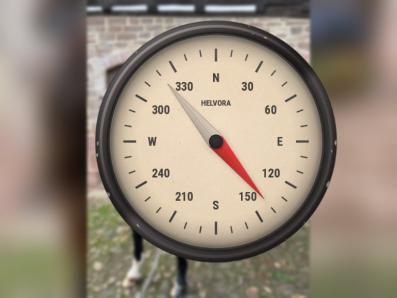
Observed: 140 °
